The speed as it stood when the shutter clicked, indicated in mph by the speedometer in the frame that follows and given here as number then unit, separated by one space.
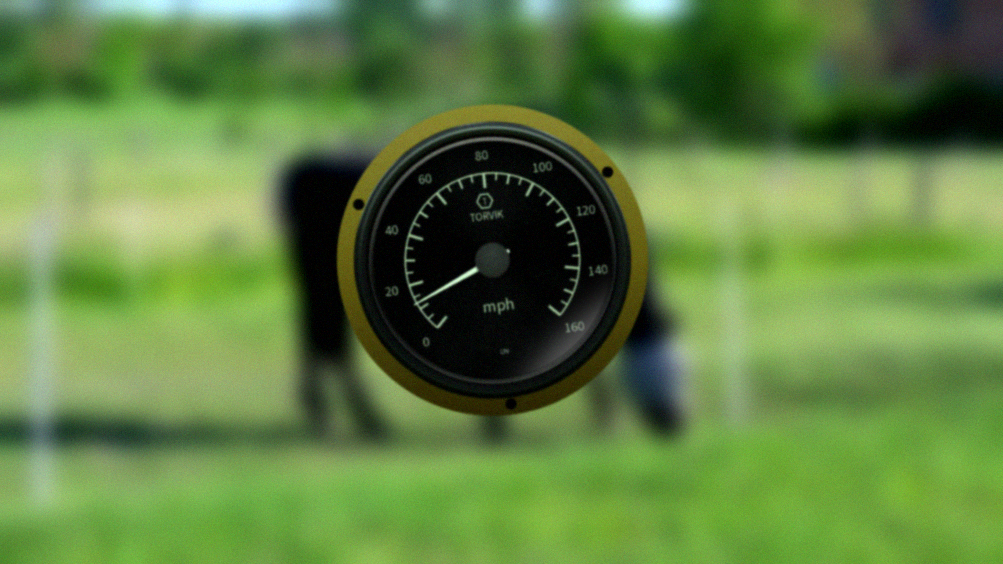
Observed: 12.5 mph
